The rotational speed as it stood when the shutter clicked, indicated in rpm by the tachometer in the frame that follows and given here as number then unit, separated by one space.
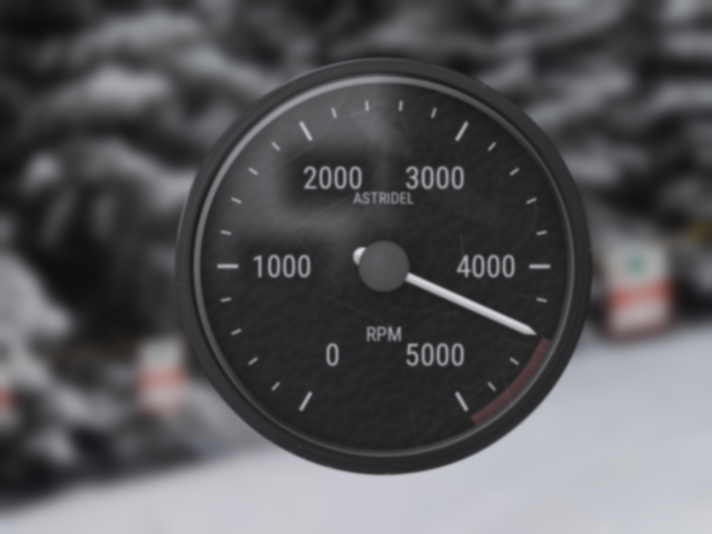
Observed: 4400 rpm
